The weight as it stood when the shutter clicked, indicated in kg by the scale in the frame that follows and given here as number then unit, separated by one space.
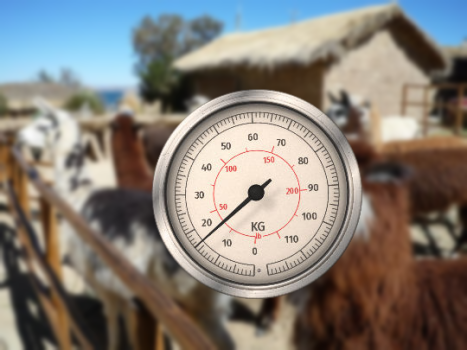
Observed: 16 kg
